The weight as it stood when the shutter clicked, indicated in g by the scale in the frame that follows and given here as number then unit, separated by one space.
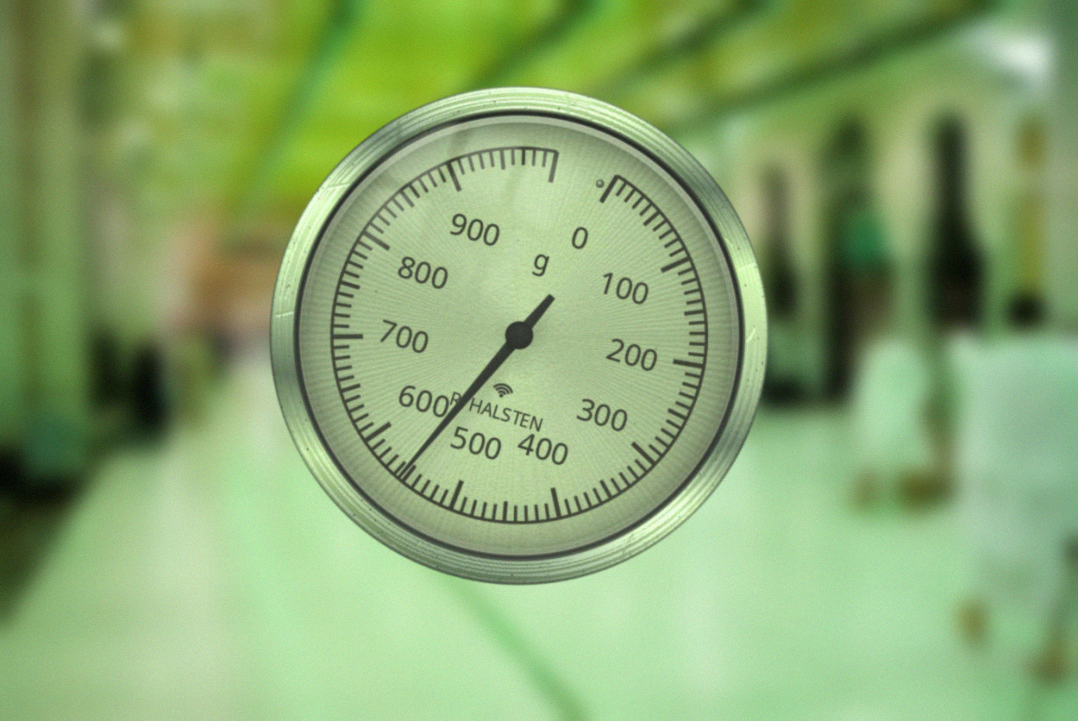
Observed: 555 g
